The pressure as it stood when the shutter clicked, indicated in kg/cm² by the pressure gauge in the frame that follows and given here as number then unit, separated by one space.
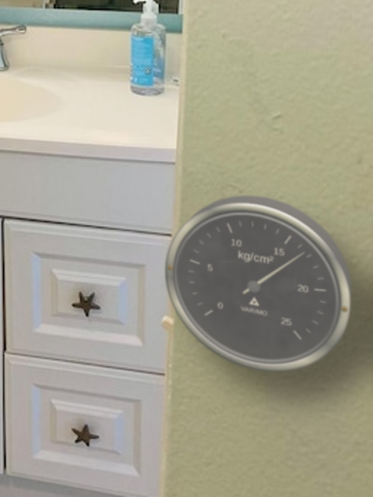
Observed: 16.5 kg/cm²
